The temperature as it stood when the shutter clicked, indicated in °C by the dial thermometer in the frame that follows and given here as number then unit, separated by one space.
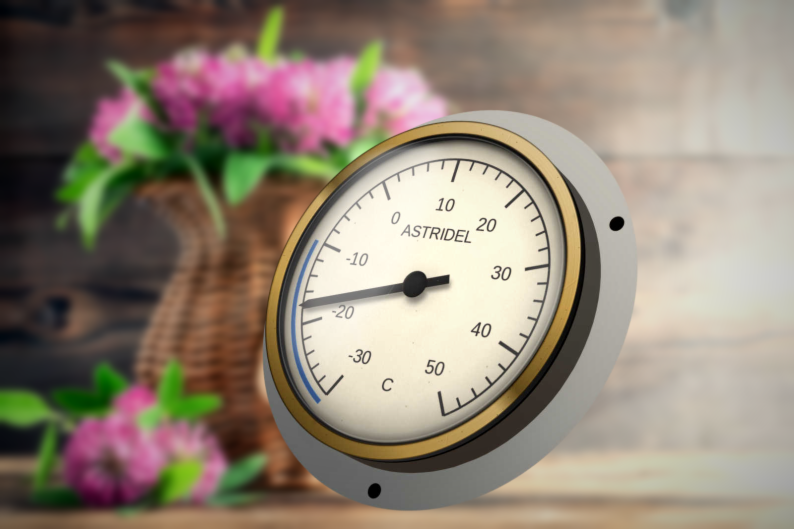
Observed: -18 °C
